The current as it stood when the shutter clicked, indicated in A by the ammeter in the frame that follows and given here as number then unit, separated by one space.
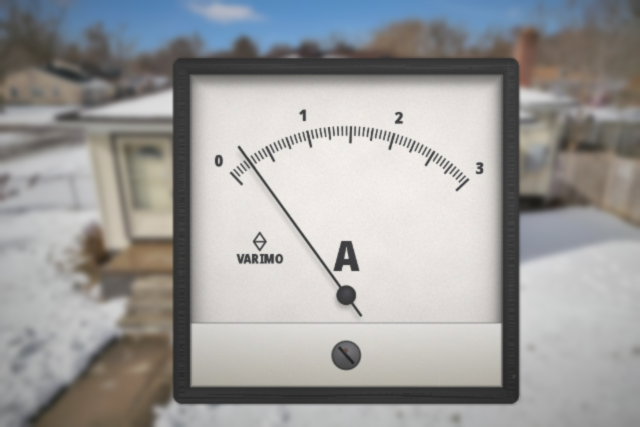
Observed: 0.25 A
